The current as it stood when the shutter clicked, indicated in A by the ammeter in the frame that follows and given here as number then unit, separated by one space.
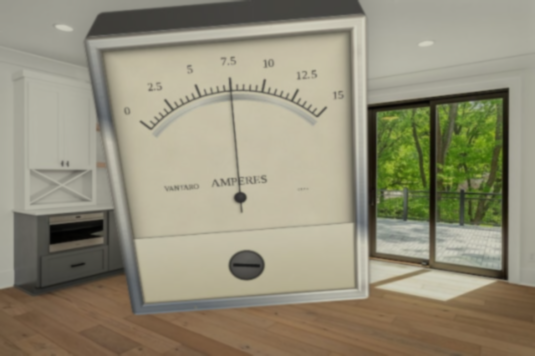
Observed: 7.5 A
